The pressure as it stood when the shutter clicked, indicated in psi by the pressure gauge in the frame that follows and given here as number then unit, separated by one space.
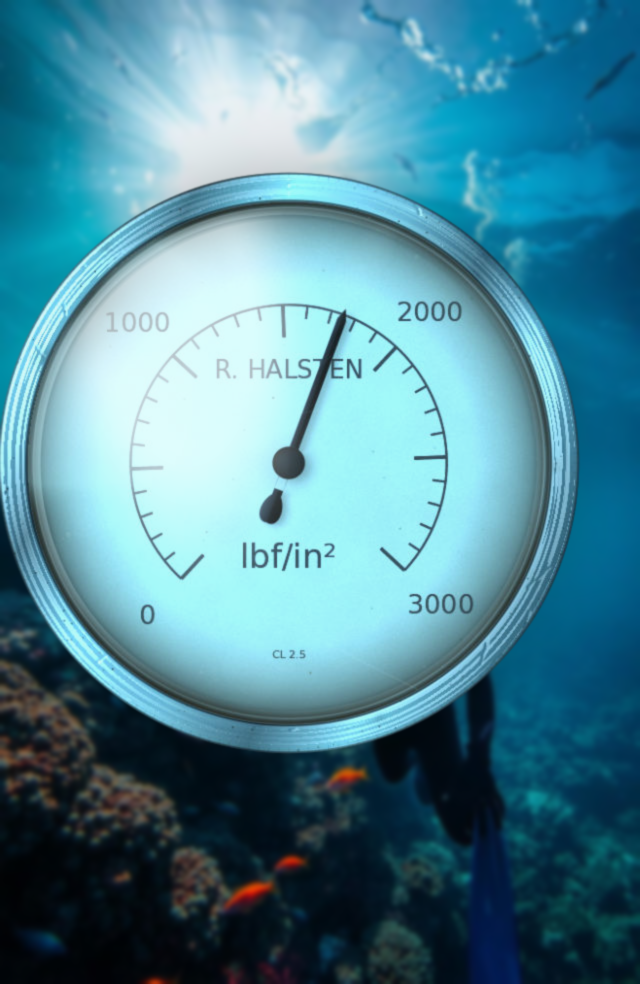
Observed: 1750 psi
